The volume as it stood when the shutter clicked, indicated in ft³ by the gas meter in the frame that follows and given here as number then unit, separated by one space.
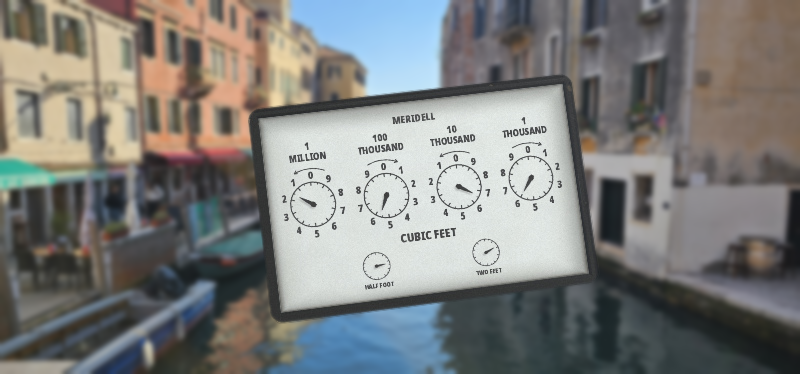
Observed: 156600 ft³
